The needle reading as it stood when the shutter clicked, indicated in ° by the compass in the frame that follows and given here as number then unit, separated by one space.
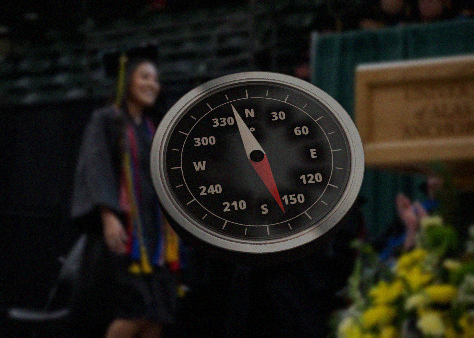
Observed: 165 °
